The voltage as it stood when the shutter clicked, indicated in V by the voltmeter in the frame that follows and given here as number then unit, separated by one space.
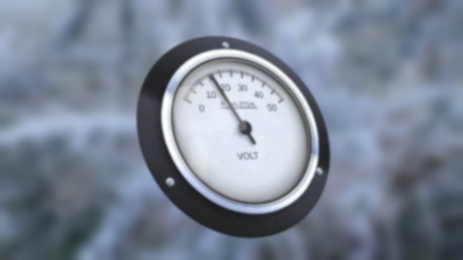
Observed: 15 V
